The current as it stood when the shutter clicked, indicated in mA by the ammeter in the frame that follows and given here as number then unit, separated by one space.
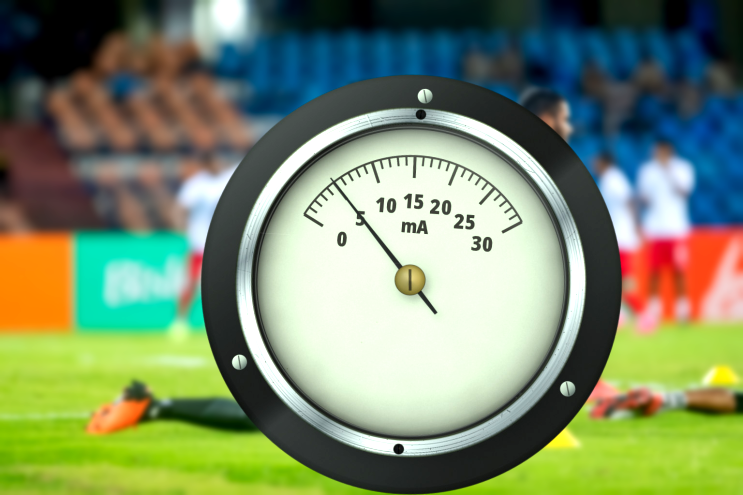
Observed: 5 mA
